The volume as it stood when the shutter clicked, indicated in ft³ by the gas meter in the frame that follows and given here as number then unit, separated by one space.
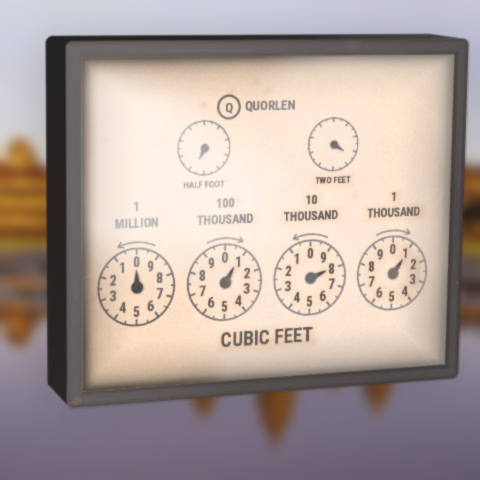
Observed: 8100 ft³
